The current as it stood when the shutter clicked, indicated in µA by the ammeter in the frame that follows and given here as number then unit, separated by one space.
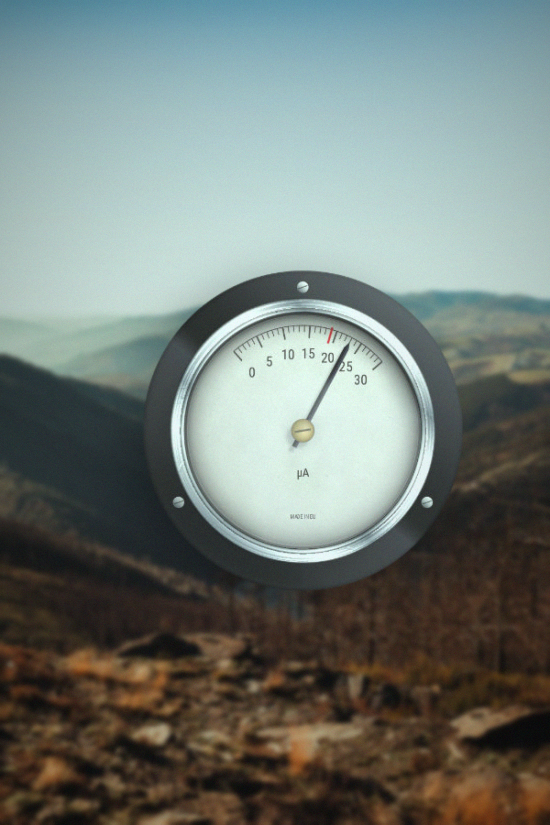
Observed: 23 µA
